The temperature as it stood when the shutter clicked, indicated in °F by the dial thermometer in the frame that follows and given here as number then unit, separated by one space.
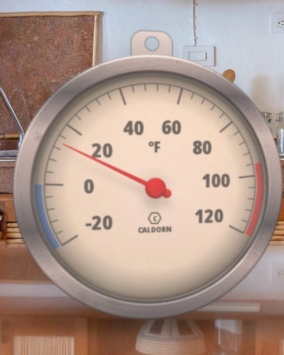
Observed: 14 °F
